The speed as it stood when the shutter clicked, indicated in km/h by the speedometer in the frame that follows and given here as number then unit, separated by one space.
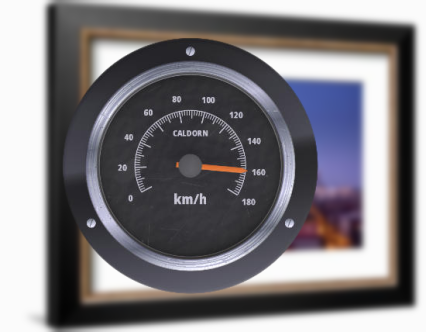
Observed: 160 km/h
